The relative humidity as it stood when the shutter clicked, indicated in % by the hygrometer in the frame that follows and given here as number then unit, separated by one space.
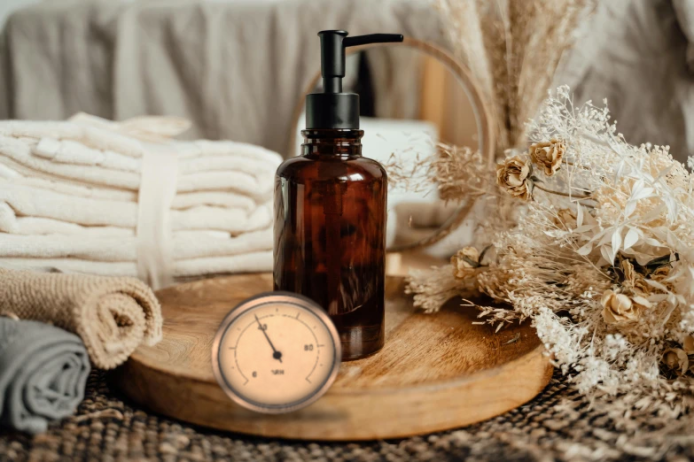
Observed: 40 %
